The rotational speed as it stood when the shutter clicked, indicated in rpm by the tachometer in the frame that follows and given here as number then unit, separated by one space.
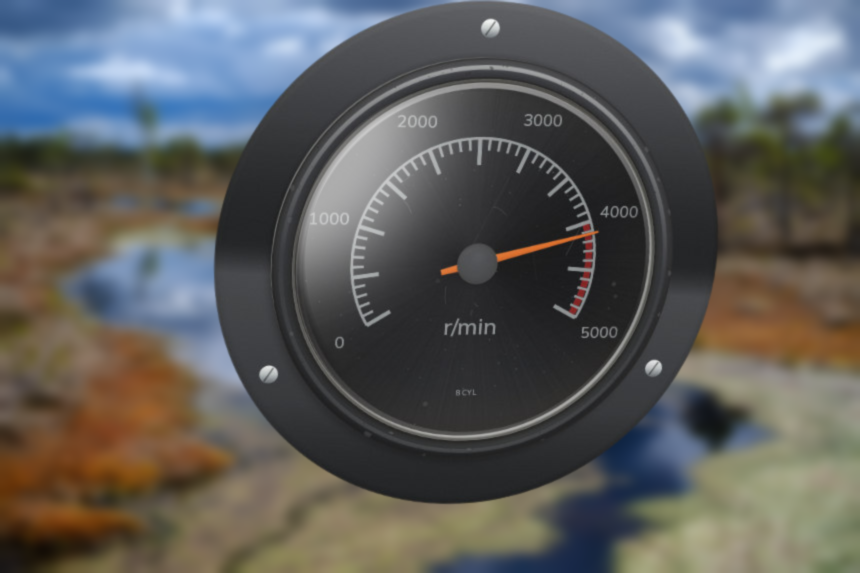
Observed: 4100 rpm
